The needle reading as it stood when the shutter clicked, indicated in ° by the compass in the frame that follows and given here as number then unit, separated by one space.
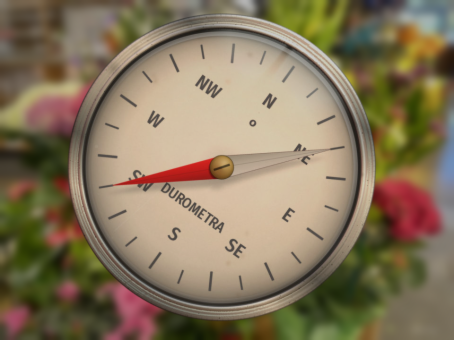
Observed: 225 °
